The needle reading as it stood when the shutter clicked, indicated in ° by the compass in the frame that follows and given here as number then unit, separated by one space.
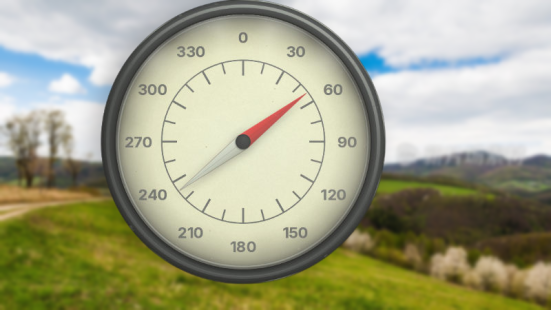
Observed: 52.5 °
